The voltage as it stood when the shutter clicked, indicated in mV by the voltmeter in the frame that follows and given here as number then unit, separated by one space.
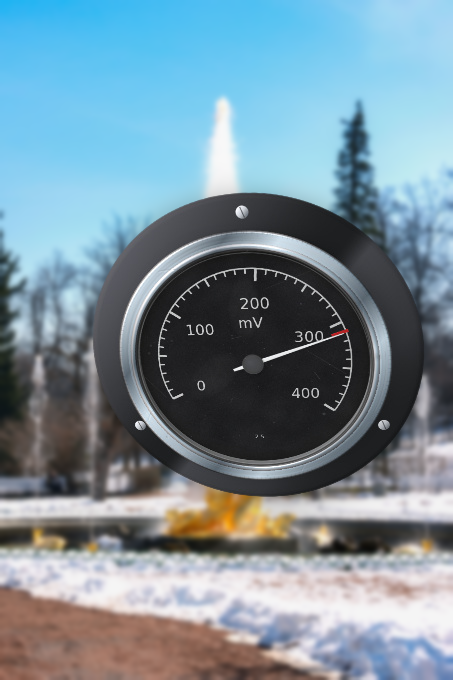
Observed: 310 mV
